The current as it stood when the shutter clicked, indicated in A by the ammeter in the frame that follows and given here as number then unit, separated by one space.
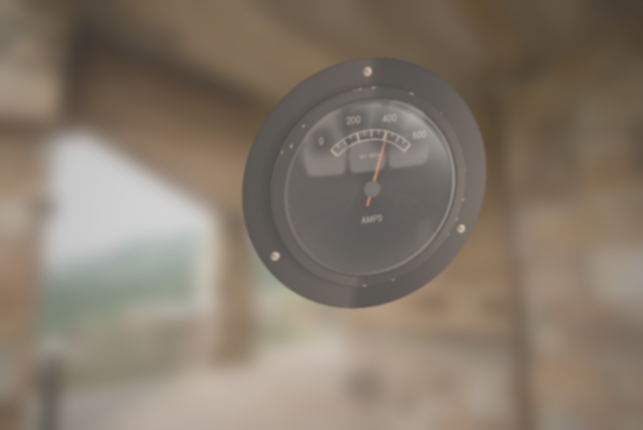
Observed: 400 A
